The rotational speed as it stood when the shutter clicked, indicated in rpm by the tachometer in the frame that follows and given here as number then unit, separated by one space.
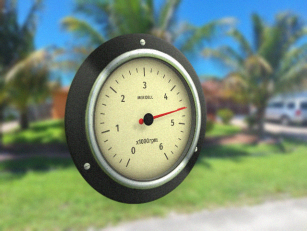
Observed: 4600 rpm
